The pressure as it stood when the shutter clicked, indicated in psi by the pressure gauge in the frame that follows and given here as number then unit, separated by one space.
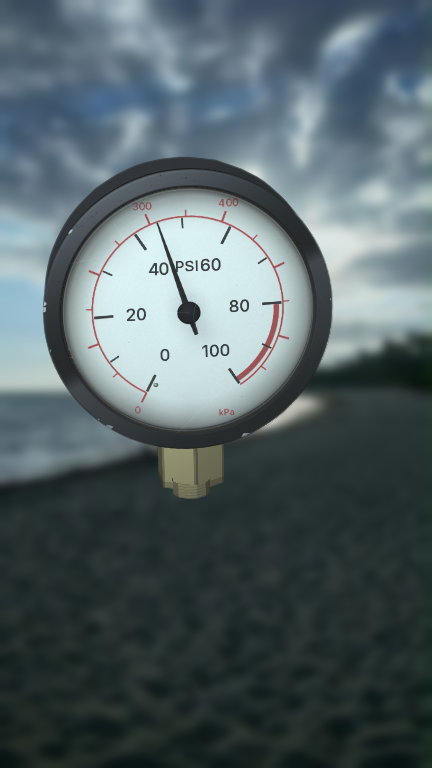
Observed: 45 psi
